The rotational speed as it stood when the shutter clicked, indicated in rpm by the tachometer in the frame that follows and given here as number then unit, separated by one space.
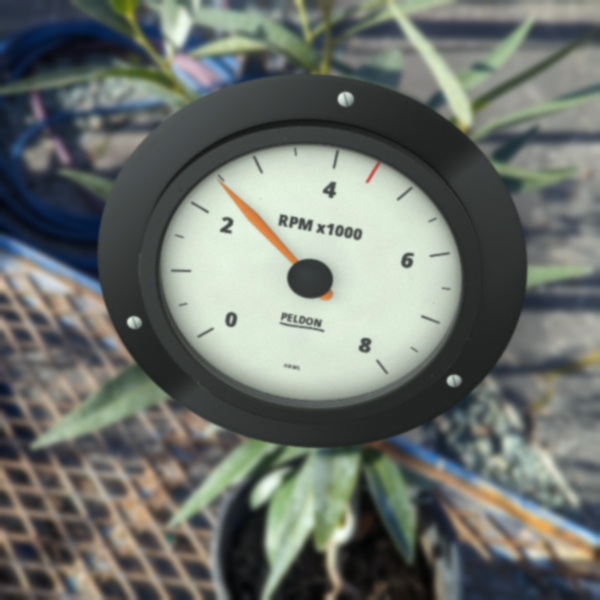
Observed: 2500 rpm
